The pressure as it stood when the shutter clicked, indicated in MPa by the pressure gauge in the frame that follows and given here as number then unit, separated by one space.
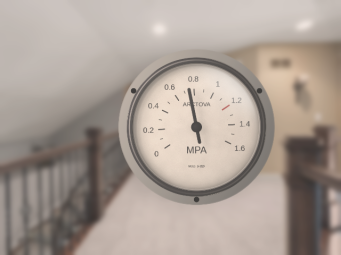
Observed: 0.75 MPa
